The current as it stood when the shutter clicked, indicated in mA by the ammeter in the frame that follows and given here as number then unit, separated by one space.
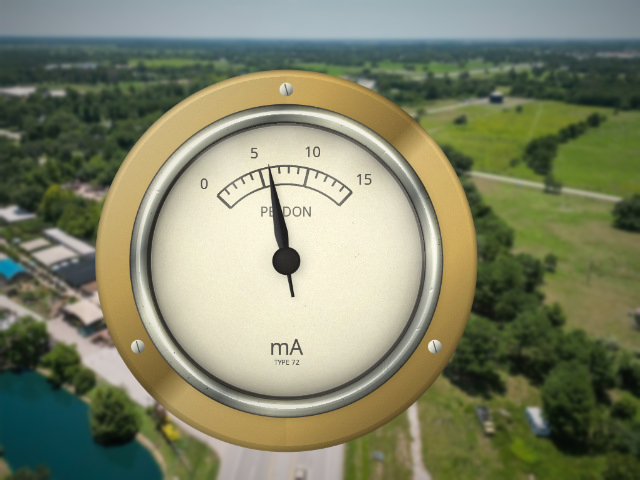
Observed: 6 mA
